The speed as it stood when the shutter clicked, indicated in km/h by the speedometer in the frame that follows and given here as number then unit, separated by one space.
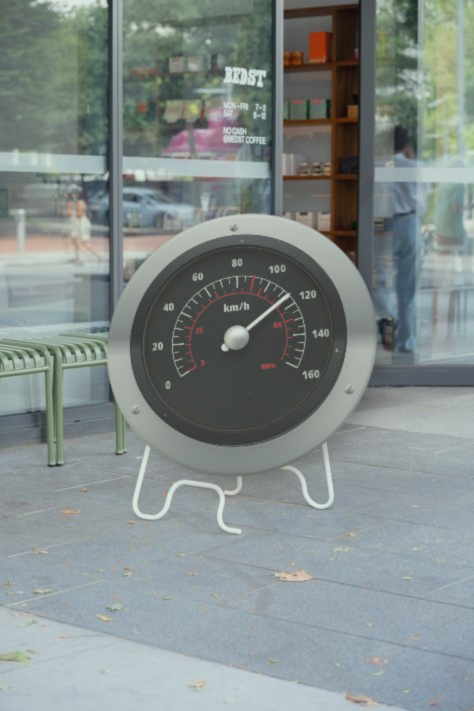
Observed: 115 km/h
